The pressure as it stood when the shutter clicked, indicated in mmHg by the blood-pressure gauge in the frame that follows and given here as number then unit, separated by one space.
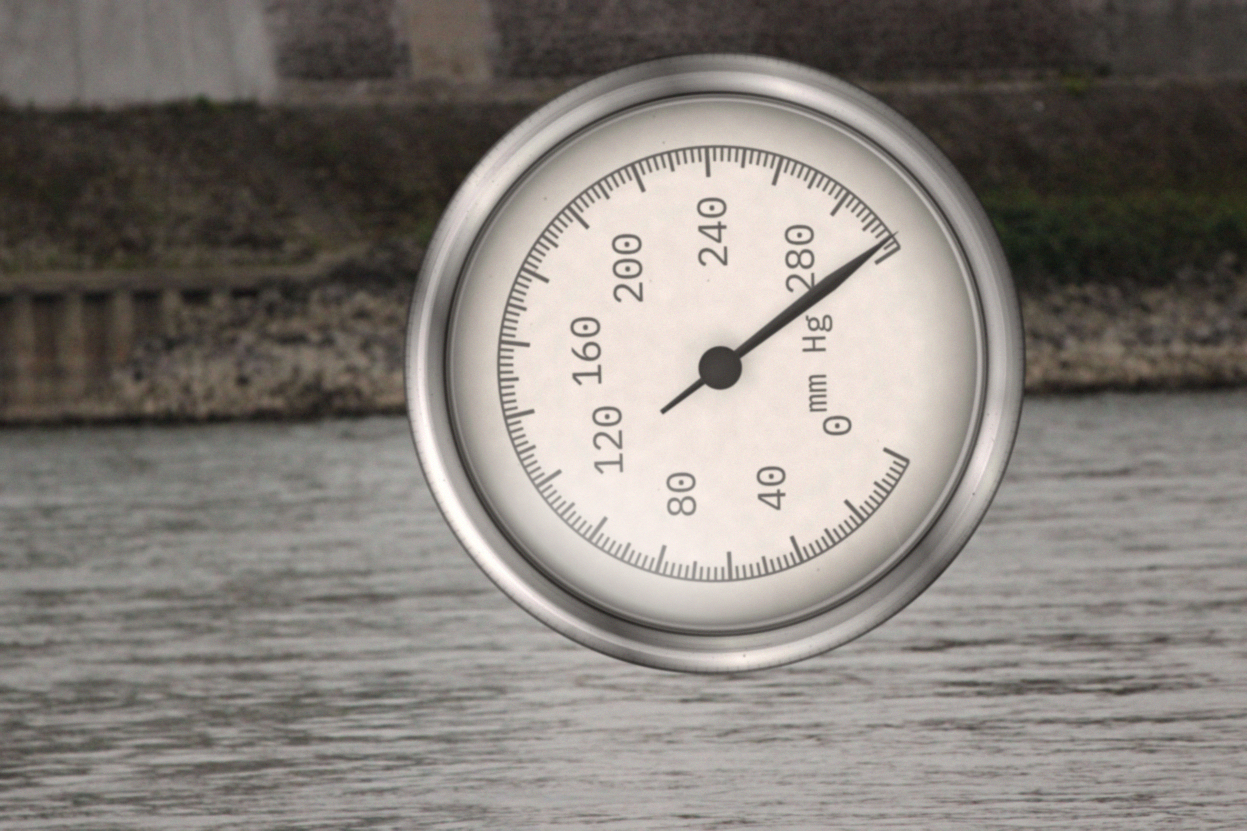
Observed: 296 mmHg
